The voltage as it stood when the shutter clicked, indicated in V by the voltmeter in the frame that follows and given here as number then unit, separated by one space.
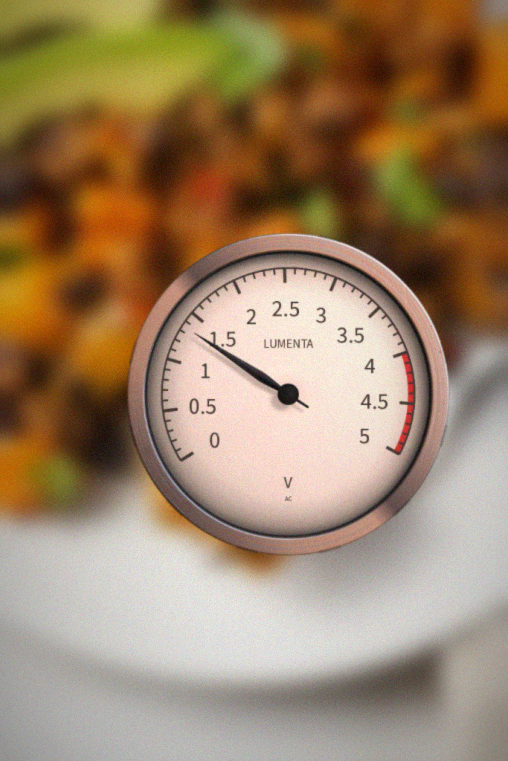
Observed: 1.35 V
